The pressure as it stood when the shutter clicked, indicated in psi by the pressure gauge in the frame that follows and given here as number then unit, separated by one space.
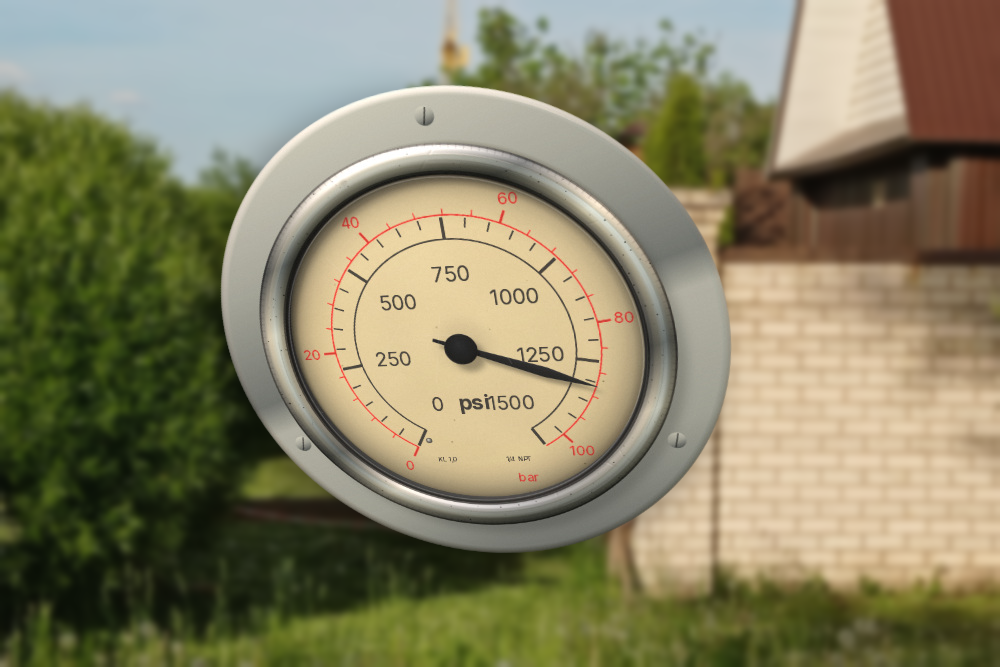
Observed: 1300 psi
